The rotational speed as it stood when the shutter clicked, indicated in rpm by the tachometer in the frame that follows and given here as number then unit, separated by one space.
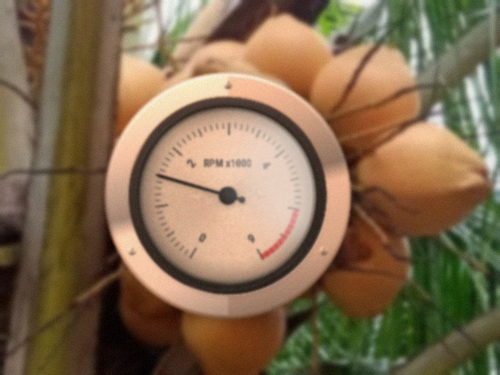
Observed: 1500 rpm
